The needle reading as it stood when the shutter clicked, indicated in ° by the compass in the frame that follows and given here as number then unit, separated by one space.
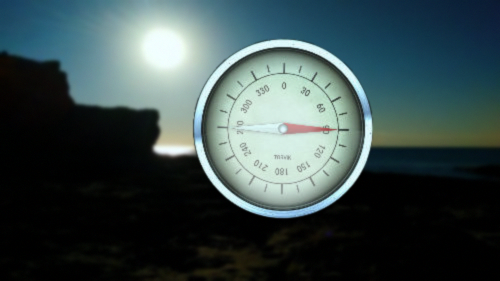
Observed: 90 °
